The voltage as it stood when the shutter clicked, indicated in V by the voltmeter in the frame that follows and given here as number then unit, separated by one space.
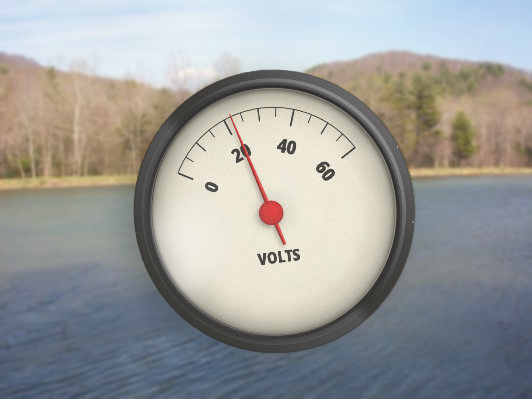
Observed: 22.5 V
